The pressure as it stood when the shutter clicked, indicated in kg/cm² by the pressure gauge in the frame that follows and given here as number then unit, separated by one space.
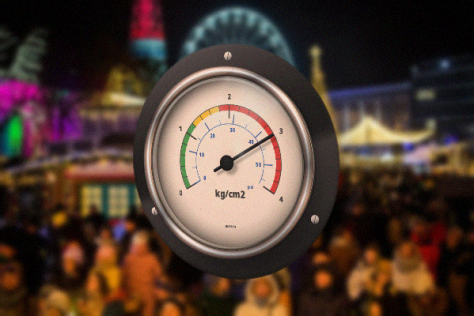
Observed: 3 kg/cm²
